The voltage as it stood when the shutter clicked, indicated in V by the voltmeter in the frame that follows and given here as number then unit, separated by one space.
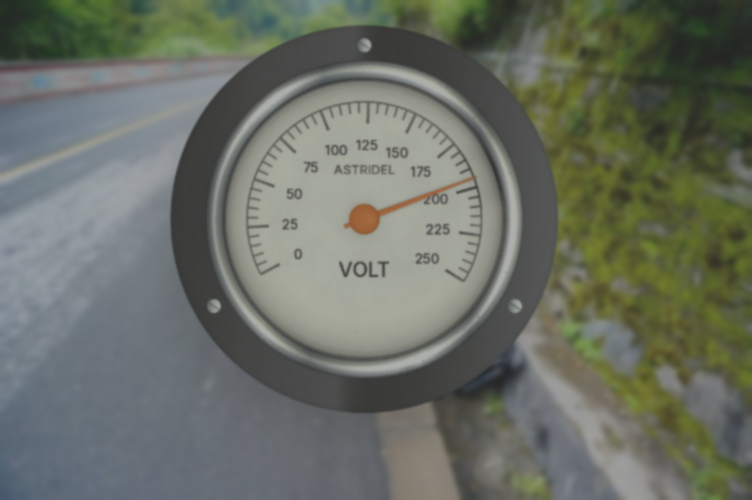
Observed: 195 V
